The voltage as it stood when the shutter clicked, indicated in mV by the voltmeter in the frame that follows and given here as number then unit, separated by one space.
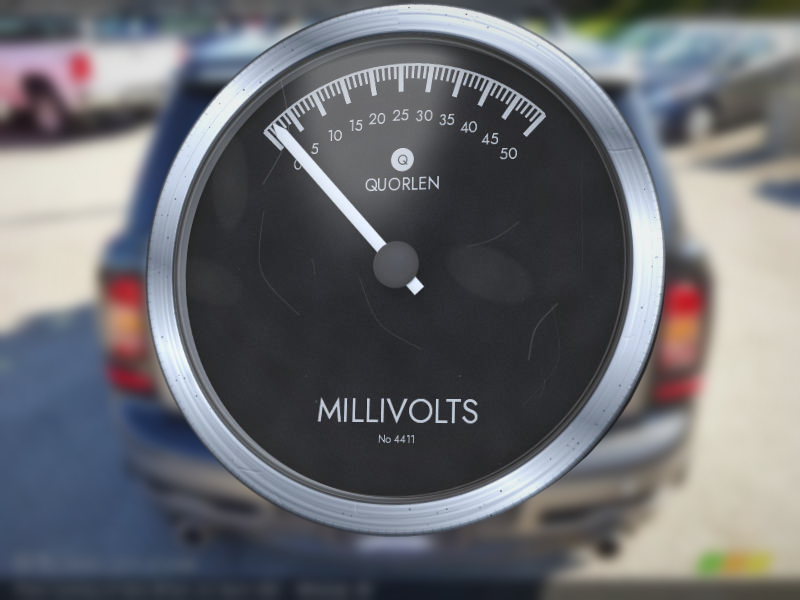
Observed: 2 mV
